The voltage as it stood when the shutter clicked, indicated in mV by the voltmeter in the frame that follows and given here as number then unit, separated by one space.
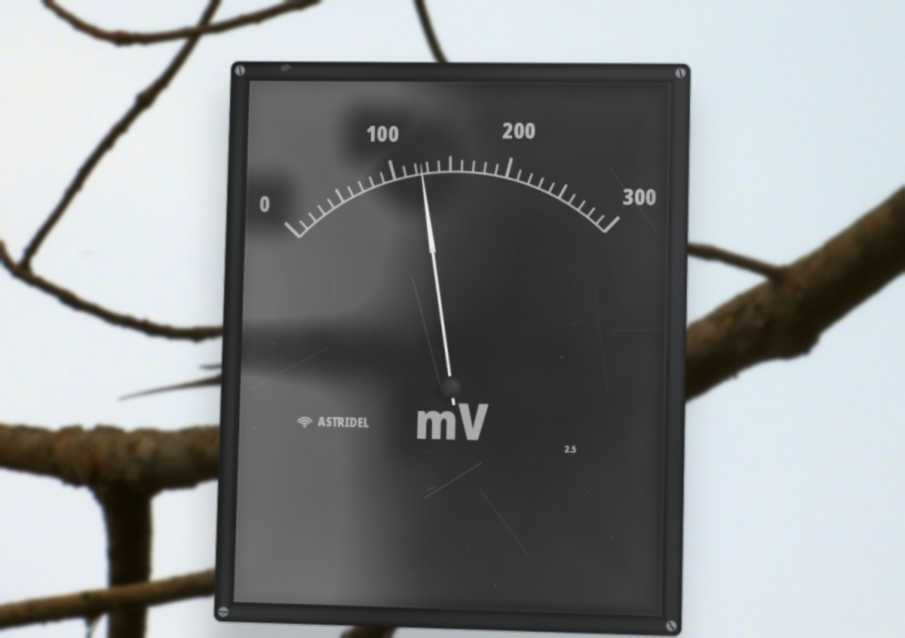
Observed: 125 mV
